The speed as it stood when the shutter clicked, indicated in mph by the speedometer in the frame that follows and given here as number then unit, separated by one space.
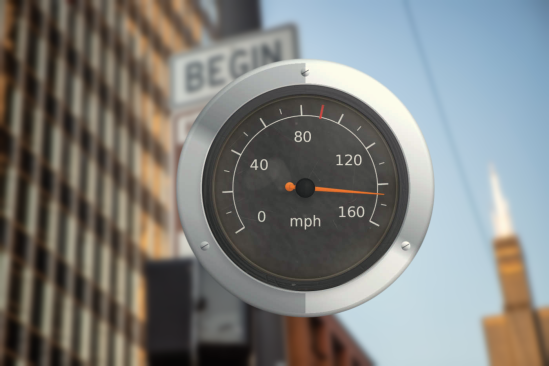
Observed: 145 mph
